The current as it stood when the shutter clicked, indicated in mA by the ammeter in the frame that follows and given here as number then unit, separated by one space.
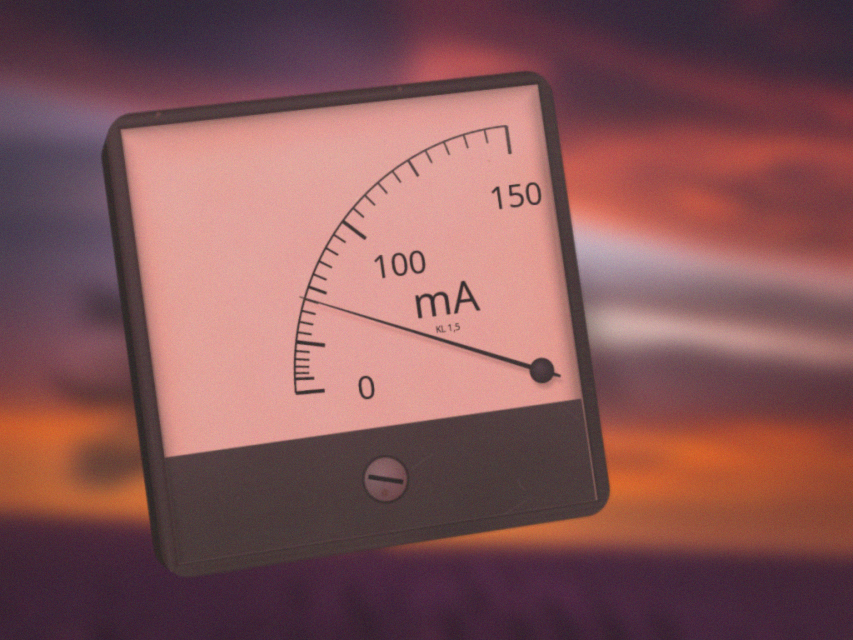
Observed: 70 mA
